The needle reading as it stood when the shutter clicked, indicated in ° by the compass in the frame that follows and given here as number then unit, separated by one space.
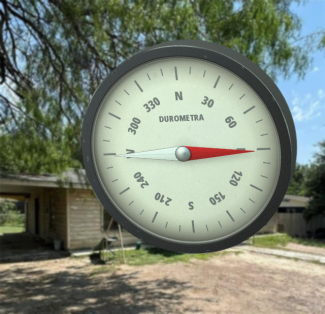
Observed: 90 °
